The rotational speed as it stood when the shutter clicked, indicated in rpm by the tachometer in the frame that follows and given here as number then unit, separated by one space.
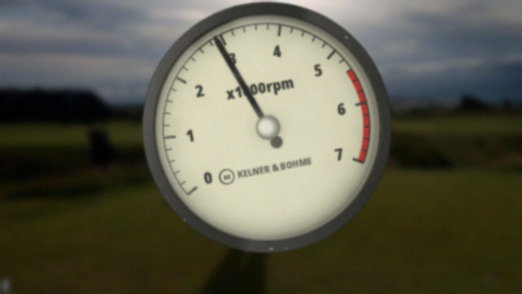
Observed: 2900 rpm
